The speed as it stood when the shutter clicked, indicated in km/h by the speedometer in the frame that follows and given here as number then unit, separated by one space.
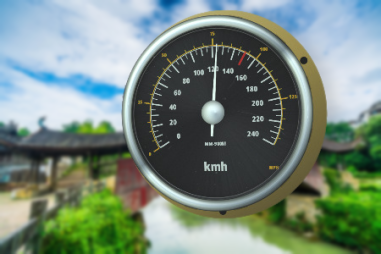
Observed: 125 km/h
